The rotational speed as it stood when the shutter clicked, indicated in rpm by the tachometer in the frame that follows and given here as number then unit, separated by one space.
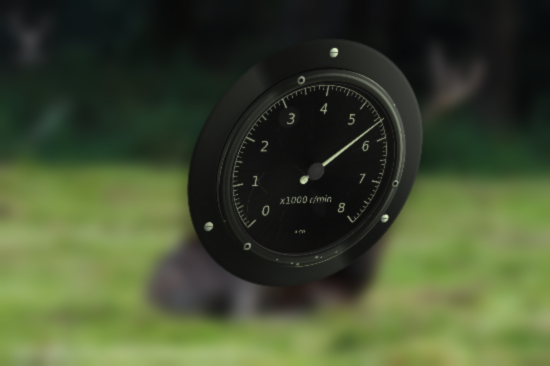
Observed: 5500 rpm
